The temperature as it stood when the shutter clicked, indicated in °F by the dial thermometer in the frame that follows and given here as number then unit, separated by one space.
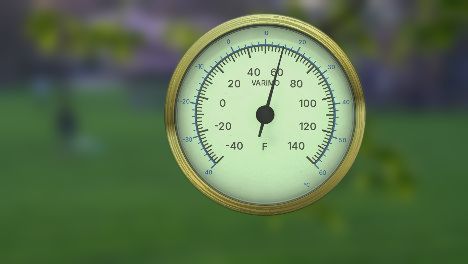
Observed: 60 °F
